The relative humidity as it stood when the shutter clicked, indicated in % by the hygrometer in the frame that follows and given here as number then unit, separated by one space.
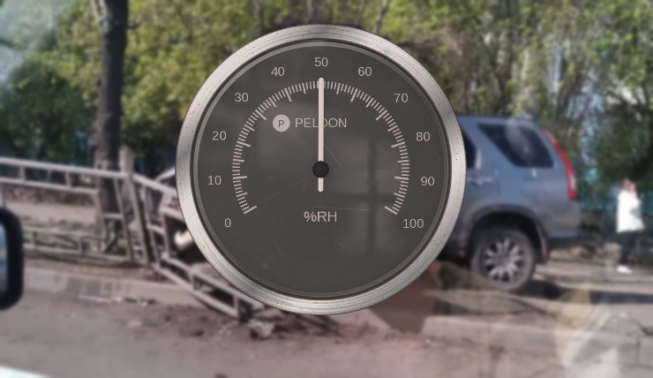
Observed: 50 %
